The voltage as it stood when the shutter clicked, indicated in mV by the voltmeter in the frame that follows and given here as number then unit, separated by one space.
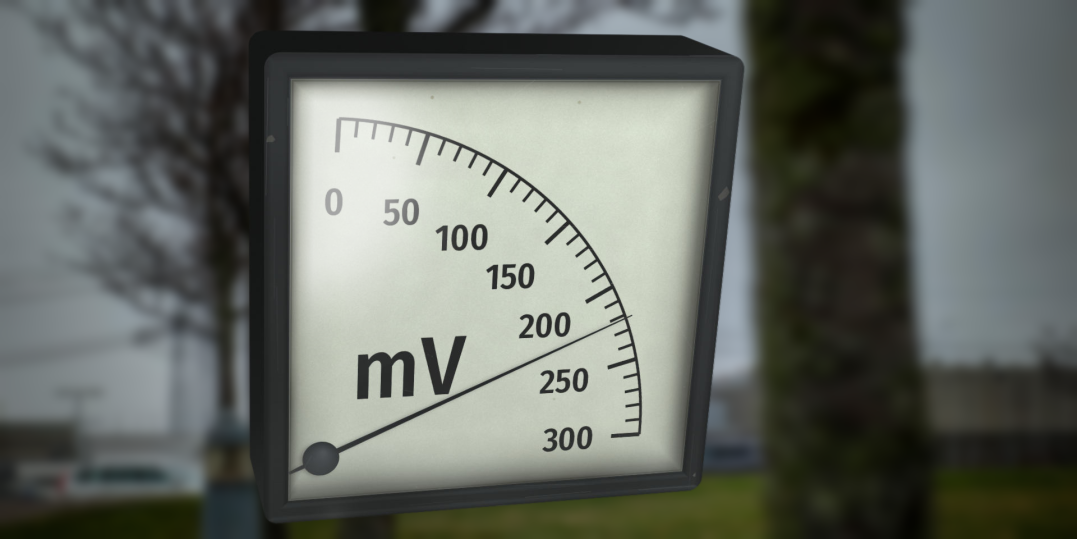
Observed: 220 mV
